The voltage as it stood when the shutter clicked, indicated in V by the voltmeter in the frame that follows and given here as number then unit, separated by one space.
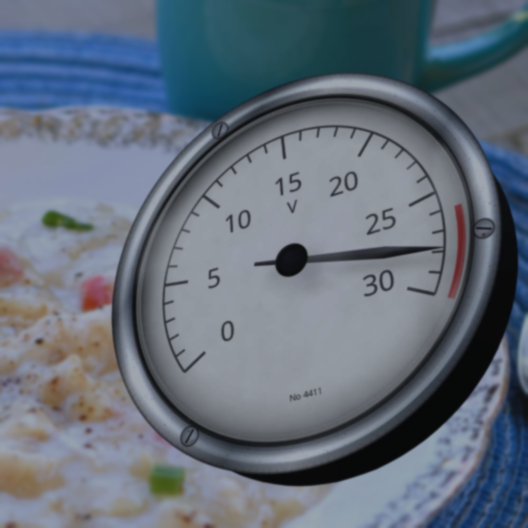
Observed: 28 V
